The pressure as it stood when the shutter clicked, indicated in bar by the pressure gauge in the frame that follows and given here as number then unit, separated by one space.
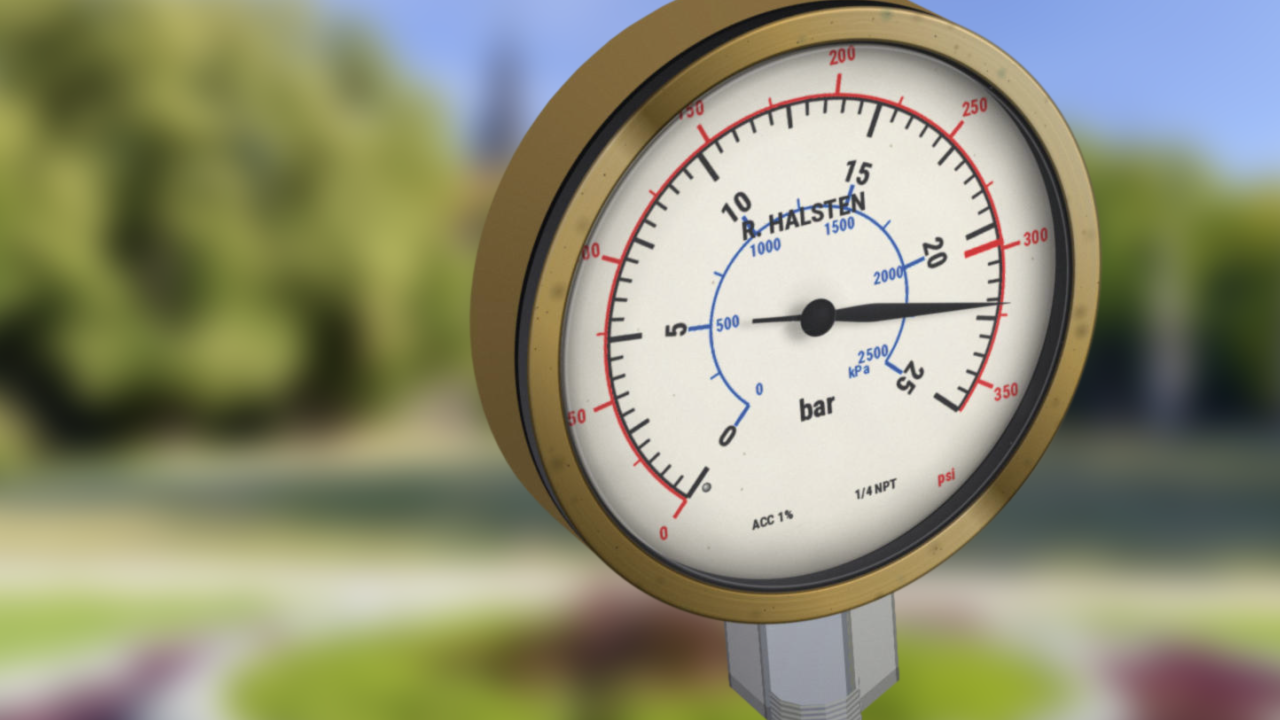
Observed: 22 bar
